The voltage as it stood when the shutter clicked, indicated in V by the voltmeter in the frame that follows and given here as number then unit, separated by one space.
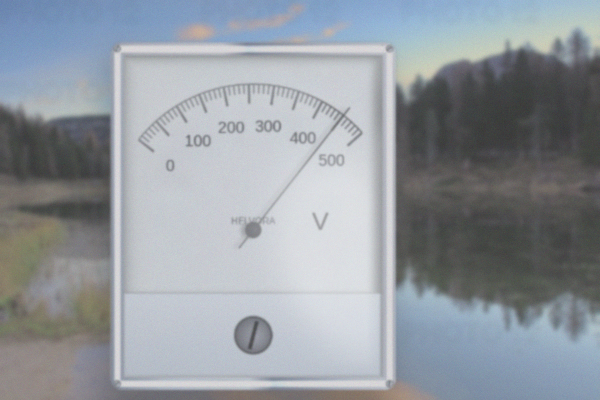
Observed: 450 V
